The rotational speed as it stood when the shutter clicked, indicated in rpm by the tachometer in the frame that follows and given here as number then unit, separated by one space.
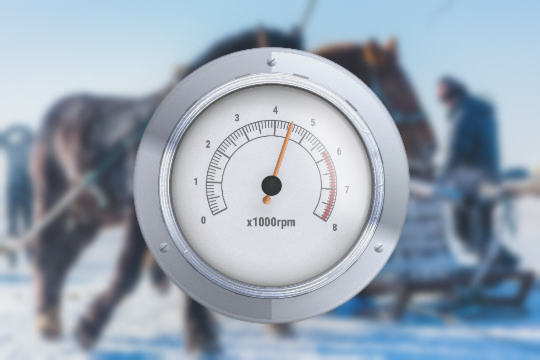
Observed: 4500 rpm
